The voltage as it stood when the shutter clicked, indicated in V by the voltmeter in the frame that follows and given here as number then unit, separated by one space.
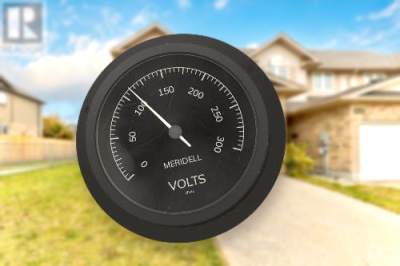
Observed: 110 V
